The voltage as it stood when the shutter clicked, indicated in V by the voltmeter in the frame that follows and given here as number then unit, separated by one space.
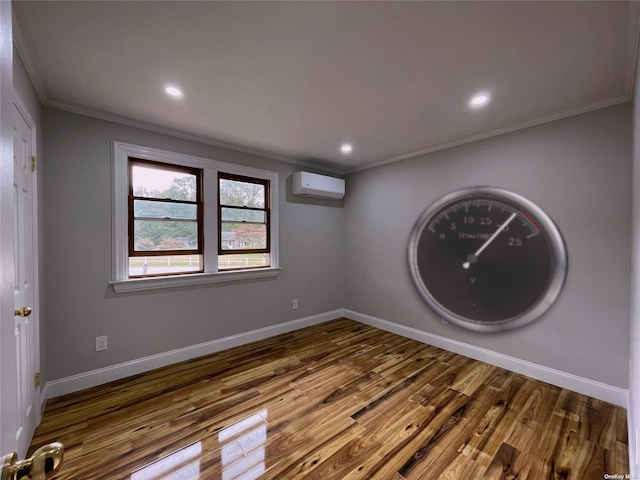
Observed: 20 V
